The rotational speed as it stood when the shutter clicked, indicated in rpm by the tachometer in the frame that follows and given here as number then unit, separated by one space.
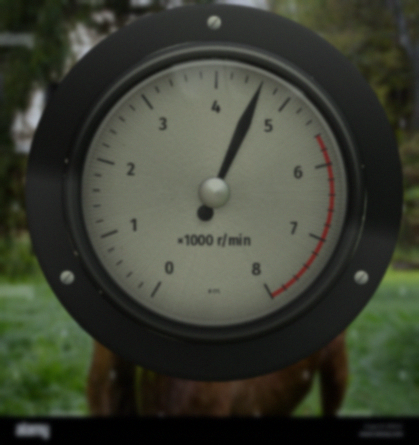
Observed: 4600 rpm
